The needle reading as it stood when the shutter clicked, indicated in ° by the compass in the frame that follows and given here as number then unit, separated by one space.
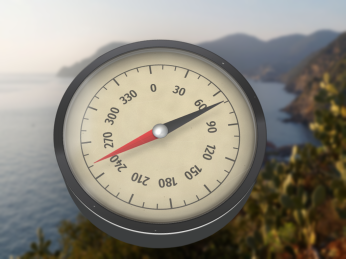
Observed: 250 °
